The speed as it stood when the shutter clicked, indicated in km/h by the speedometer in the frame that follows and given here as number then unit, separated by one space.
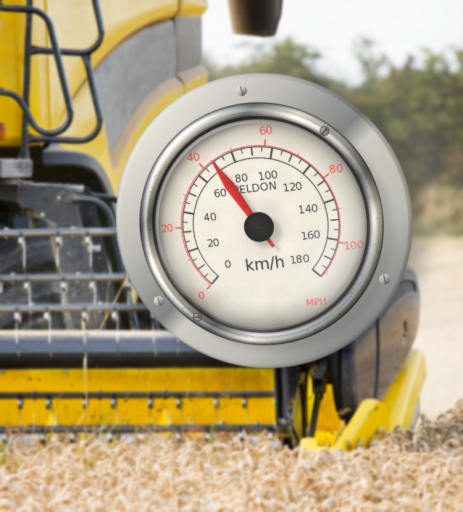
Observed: 70 km/h
